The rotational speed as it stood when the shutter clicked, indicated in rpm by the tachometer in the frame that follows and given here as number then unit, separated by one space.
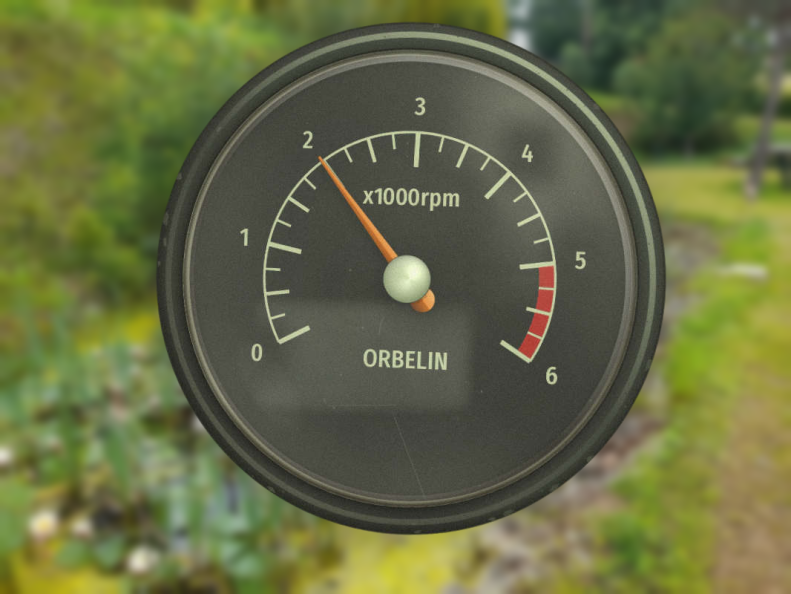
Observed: 2000 rpm
